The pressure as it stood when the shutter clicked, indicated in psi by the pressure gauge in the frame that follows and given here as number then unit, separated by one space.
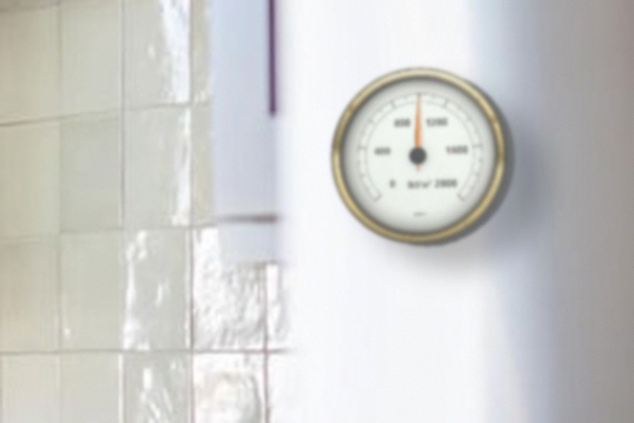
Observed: 1000 psi
